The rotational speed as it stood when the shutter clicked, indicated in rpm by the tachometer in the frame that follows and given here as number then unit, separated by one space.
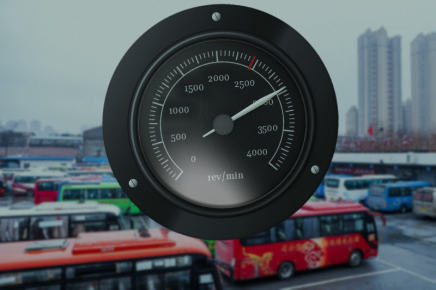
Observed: 2950 rpm
